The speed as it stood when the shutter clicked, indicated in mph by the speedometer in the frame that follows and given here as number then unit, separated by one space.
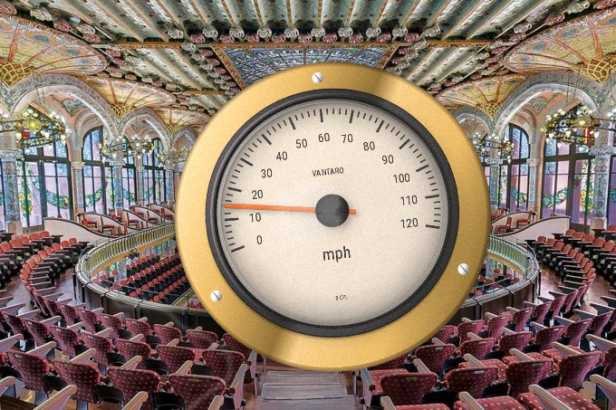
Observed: 14 mph
